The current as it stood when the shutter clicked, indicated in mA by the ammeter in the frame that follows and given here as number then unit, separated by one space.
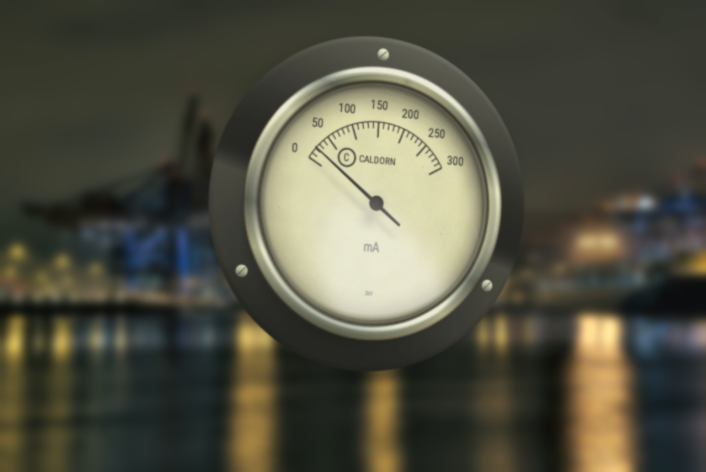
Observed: 20 mA
